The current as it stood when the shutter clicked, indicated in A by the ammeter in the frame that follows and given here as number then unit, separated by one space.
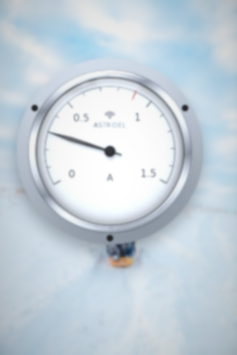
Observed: 0.3 A
